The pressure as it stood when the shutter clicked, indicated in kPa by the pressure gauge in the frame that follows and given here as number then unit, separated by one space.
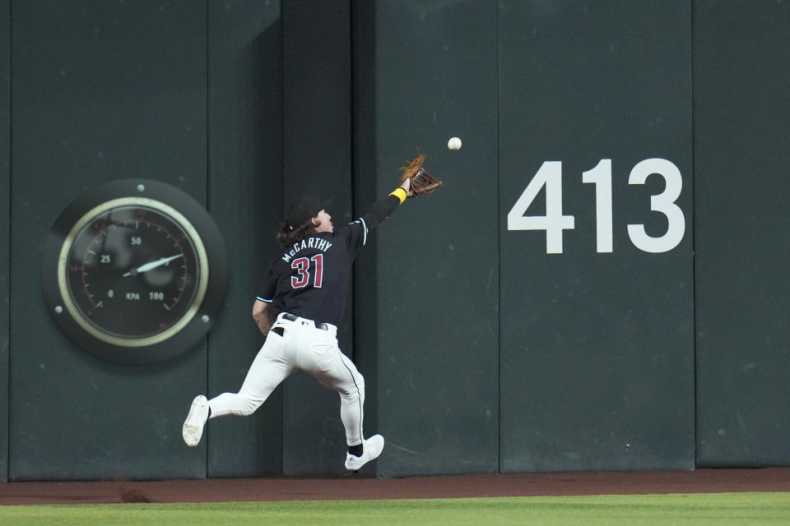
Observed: 75 kPa
